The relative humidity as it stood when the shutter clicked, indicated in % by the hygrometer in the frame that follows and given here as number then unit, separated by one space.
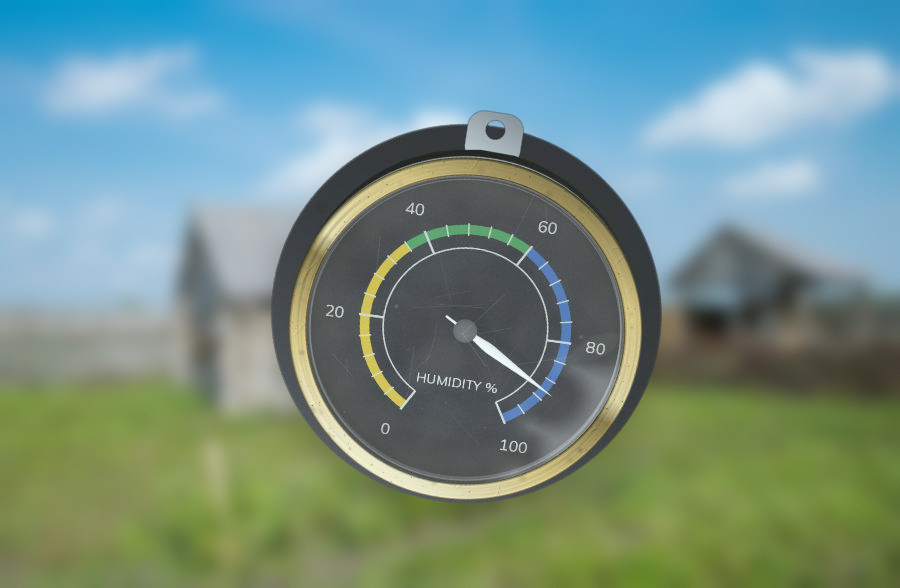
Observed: 90 %
